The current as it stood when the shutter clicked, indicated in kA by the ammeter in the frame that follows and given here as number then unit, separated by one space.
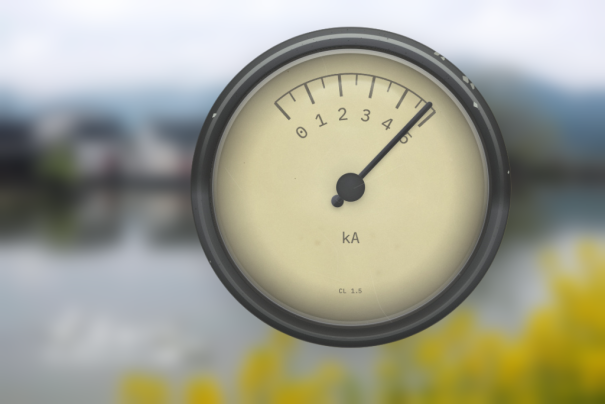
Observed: 4.75 kA
